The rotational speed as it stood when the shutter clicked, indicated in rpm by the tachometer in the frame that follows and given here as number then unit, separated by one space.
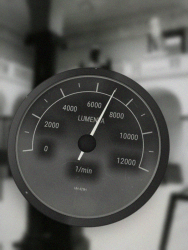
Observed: 7000 rpm
